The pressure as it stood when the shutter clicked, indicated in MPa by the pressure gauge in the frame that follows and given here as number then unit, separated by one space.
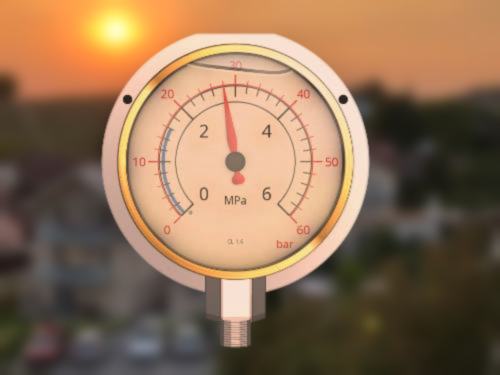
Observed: 2.8 MPa
